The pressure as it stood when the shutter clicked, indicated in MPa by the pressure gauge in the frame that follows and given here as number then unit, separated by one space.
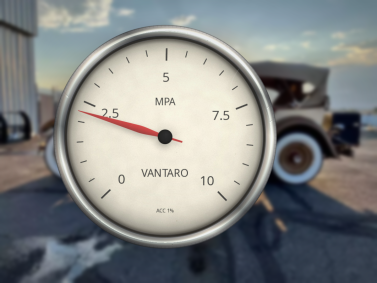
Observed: 2.25 MPa
